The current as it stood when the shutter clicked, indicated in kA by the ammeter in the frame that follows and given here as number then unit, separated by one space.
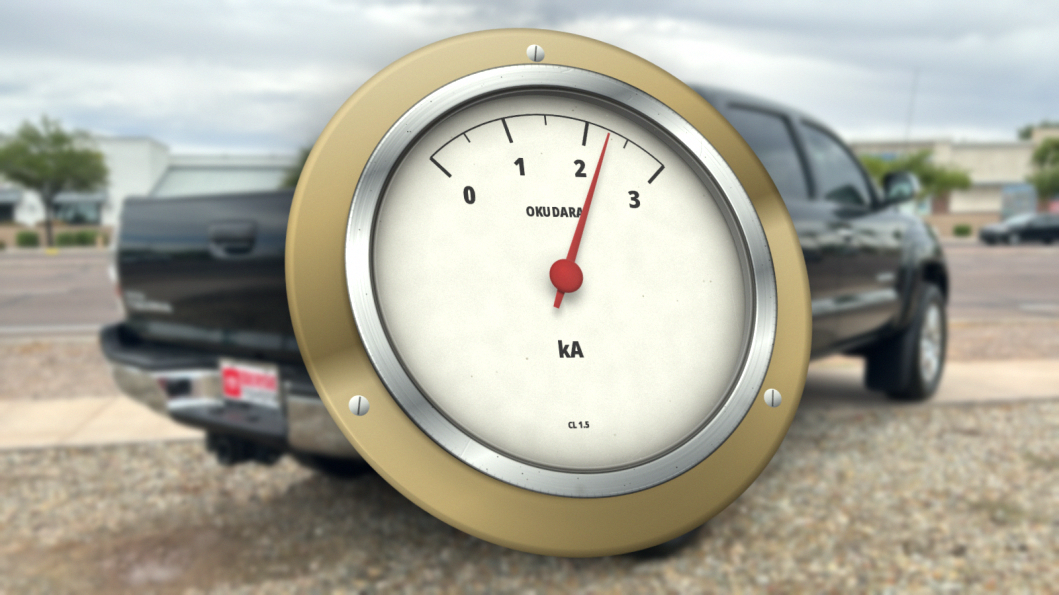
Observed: 2.25 kA
